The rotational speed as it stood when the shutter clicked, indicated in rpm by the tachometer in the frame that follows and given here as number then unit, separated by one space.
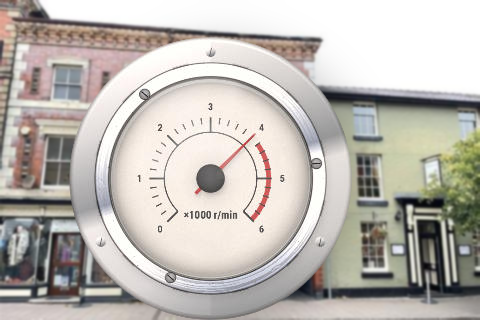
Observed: 4000 rpm
